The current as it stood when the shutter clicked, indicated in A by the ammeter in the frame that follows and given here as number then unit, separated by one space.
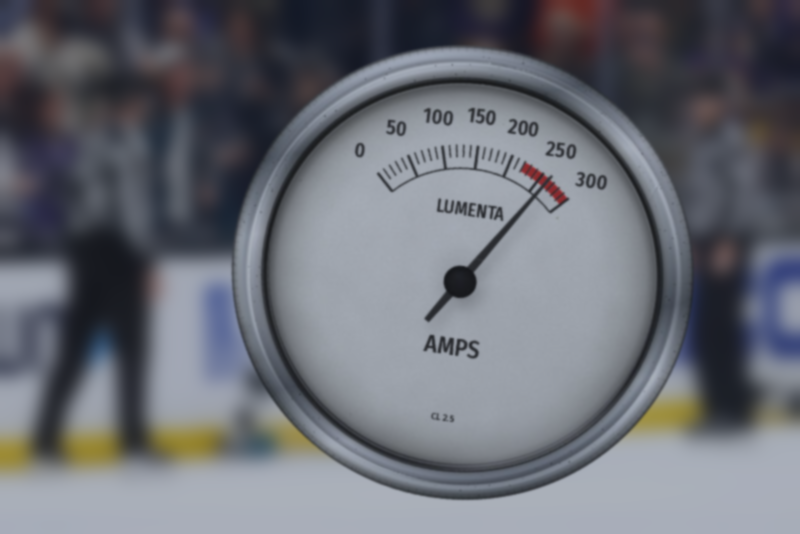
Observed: 260 A
